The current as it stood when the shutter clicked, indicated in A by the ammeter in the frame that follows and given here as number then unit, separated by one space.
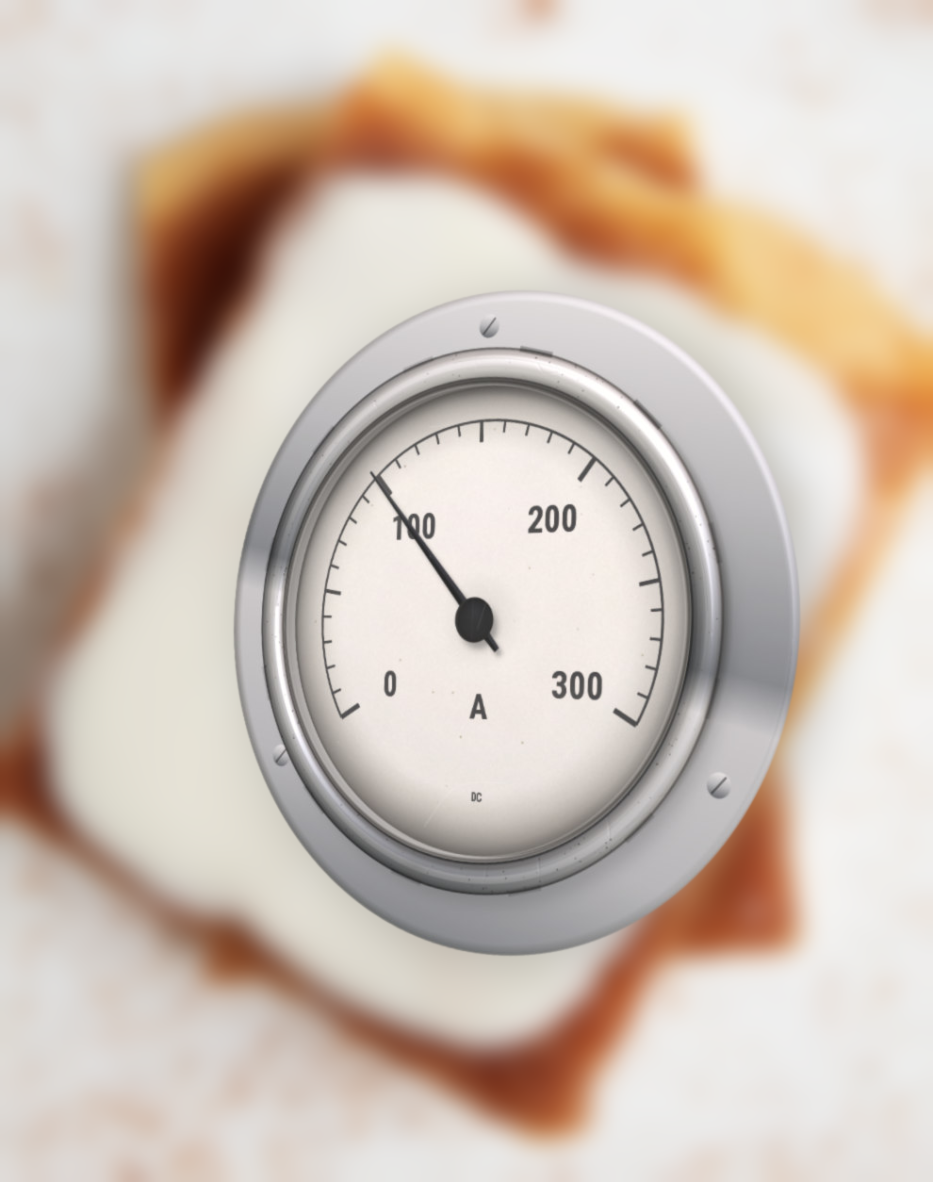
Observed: 100 A
